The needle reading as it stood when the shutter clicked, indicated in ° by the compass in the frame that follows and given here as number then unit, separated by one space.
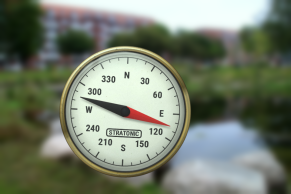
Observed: 105 °
